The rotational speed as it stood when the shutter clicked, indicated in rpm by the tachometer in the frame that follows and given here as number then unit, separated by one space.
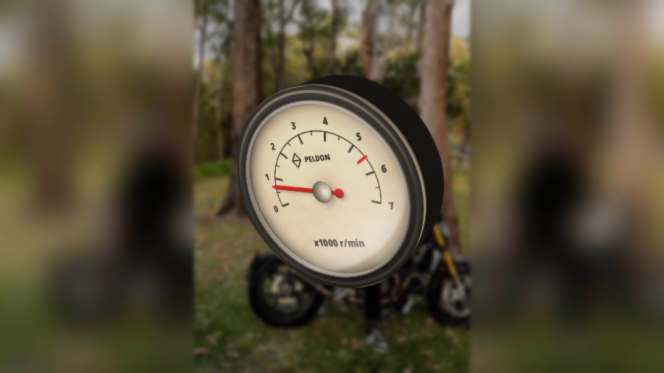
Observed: 750 rpm
